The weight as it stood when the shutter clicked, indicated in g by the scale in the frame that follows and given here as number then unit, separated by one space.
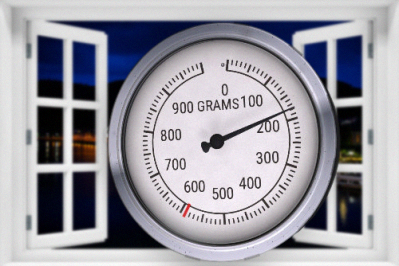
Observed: 180 g
